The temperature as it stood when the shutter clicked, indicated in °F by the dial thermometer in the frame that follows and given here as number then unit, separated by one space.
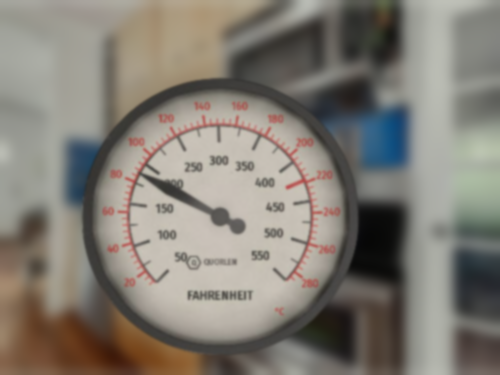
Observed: 187.5 °F
